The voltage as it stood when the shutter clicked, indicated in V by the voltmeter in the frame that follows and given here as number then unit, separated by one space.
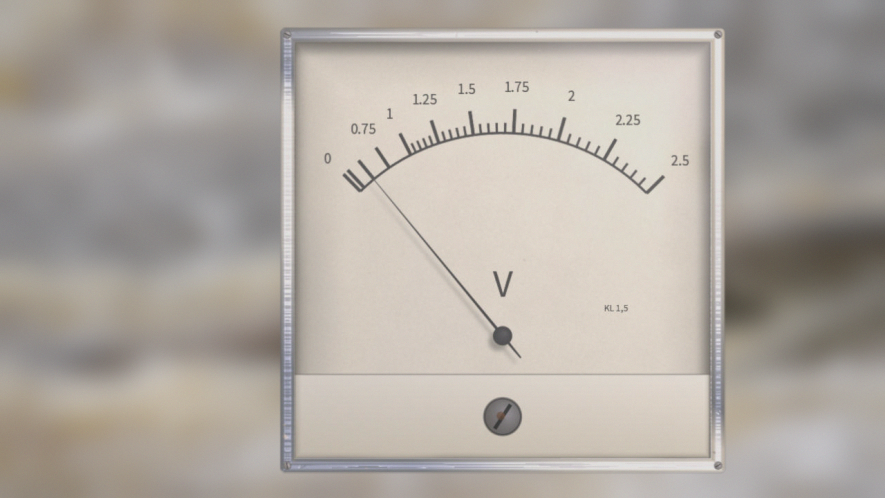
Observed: 0.5 V
